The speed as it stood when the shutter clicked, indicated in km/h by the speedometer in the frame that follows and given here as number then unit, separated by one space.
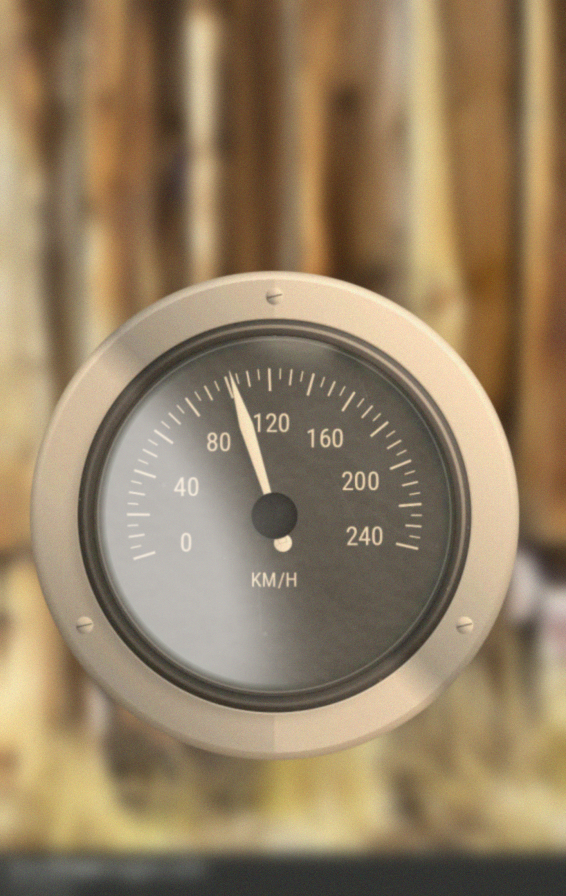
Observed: 102.5 km/h
